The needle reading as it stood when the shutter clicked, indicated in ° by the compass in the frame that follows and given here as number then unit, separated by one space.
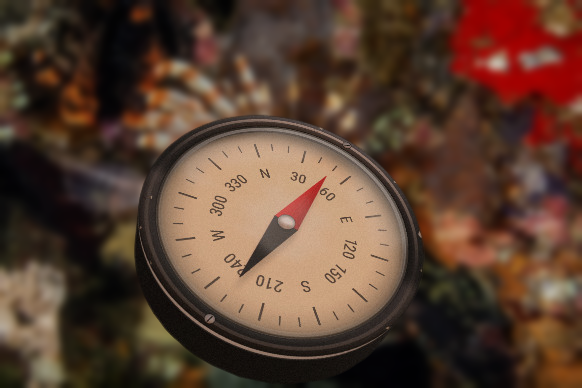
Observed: 50 °
